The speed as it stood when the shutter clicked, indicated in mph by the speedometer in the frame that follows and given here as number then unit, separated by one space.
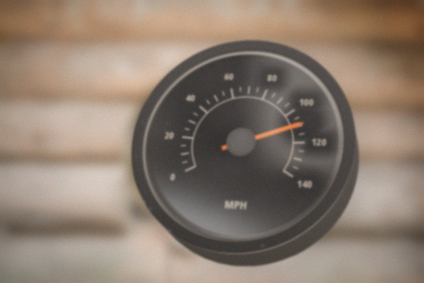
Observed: 110 mph
